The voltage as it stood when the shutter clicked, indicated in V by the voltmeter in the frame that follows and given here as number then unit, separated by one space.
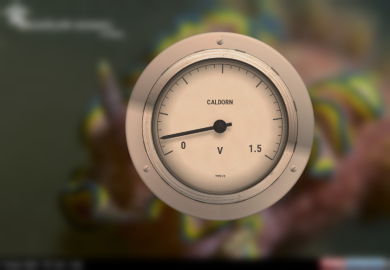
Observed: 0.1 V
